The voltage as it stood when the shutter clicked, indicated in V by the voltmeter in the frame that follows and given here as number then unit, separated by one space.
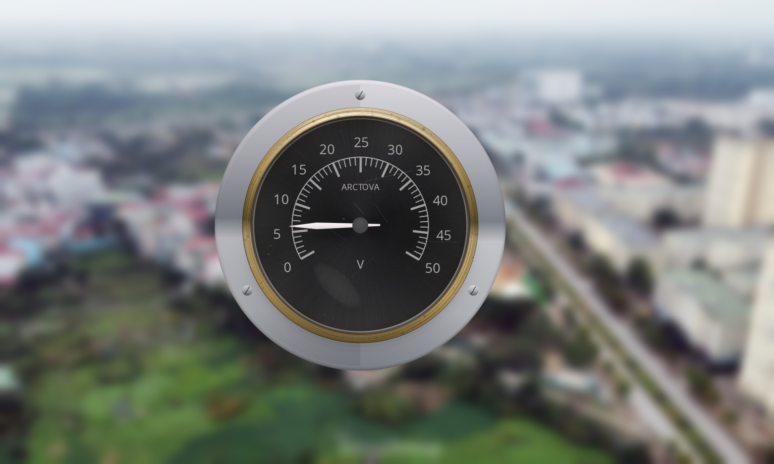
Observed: 6 V
